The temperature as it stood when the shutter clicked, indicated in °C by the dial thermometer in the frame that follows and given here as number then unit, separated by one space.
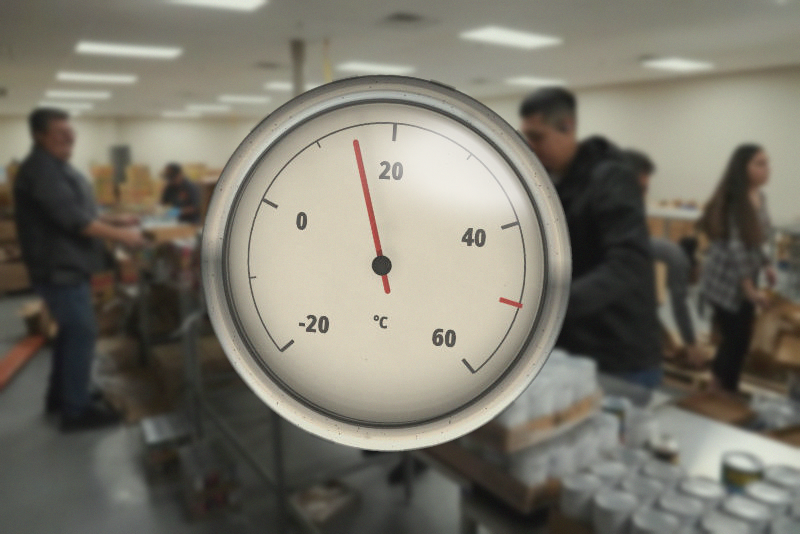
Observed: 15 °C
